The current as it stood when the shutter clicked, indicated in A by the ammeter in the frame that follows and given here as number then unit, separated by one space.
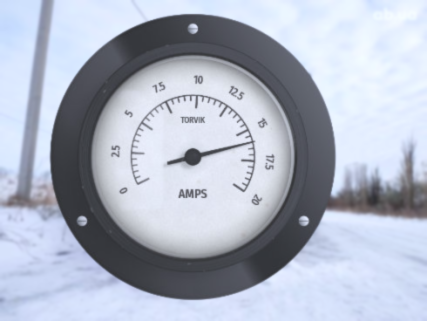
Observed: 16 A
